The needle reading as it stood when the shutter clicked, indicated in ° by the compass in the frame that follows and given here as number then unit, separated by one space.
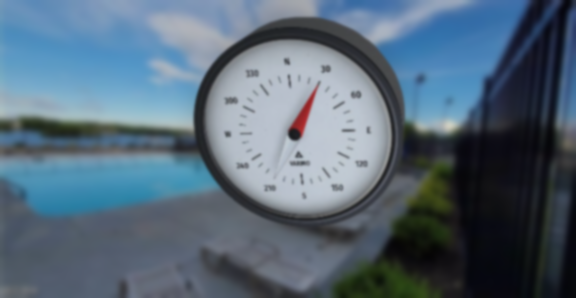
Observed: 30 °
